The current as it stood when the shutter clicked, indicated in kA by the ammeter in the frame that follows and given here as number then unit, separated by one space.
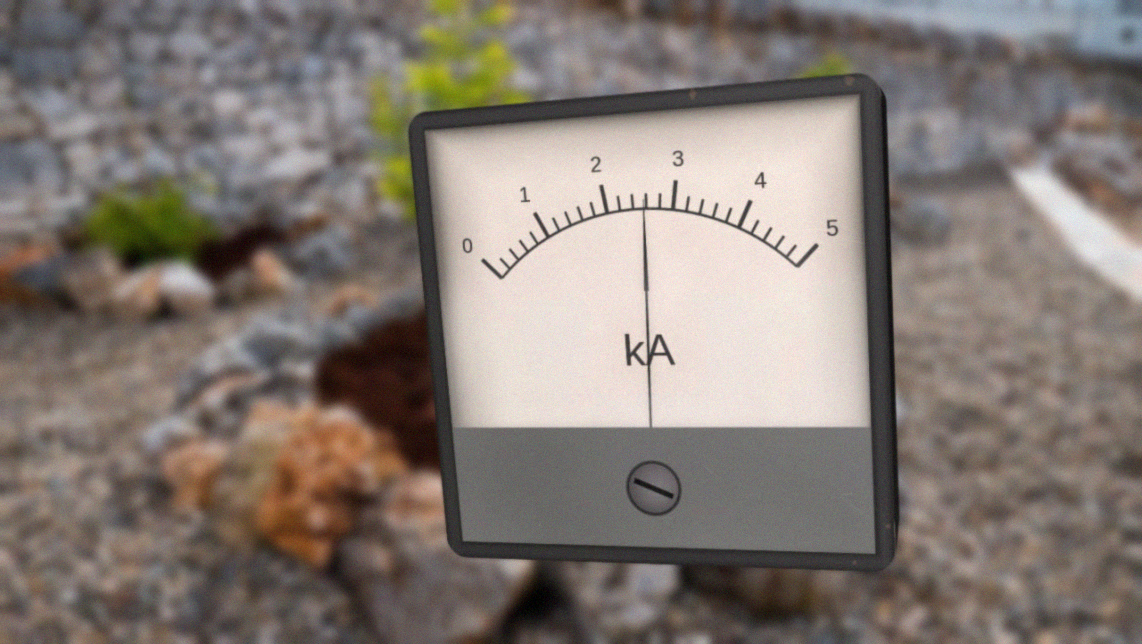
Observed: 2.6 kA
